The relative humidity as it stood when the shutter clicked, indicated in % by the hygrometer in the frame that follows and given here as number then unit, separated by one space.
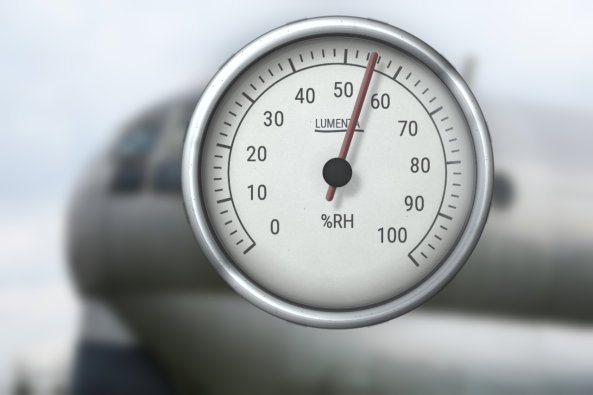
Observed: 55 %
